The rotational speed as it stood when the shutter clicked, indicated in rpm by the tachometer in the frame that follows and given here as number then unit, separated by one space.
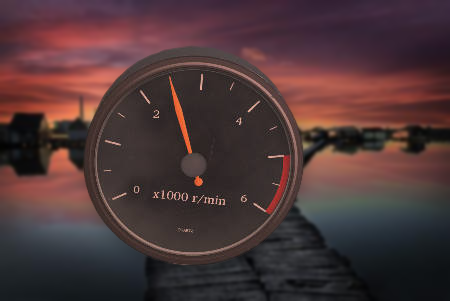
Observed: 2500 rpm
